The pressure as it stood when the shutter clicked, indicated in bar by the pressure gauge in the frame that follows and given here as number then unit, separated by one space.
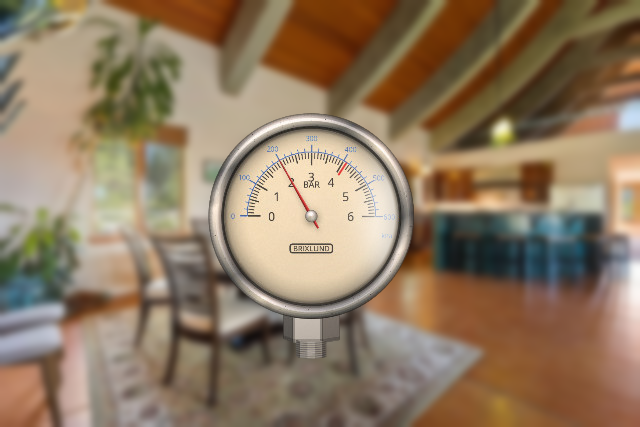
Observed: 2 bar
